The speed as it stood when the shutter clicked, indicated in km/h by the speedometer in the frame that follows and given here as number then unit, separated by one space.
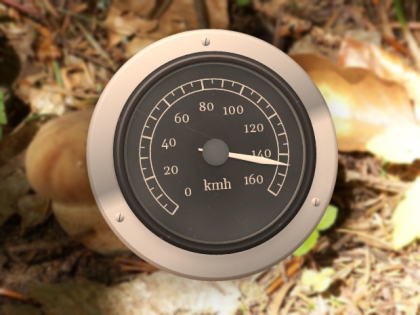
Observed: 145 km/h
